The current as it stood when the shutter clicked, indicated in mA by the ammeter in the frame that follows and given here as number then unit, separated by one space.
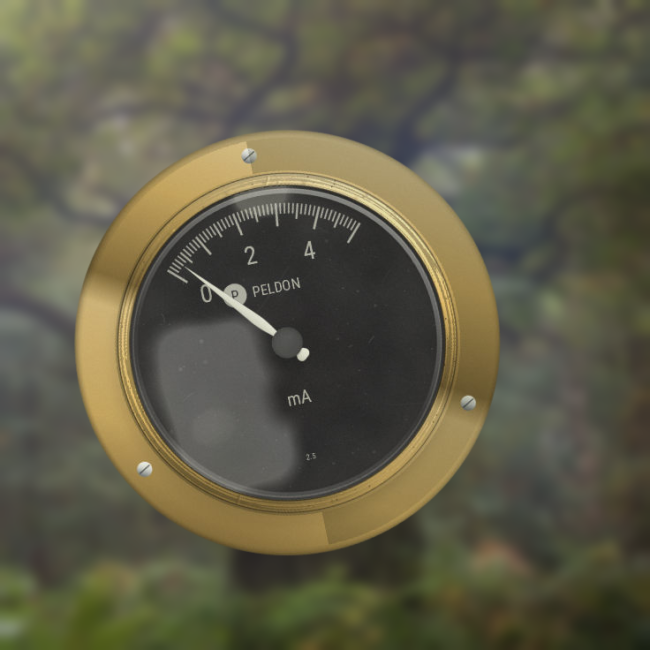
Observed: 0.3 mA
